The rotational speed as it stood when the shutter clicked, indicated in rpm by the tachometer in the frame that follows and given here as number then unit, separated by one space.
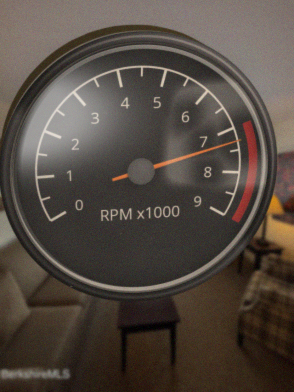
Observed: 7250 rpm
